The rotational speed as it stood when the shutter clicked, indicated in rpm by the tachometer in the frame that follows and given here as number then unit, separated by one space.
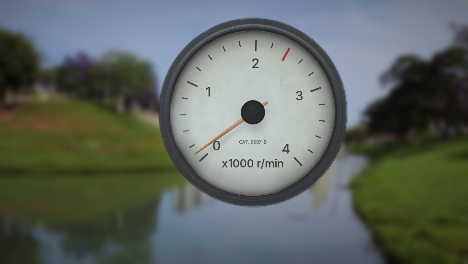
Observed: 100 rpm
